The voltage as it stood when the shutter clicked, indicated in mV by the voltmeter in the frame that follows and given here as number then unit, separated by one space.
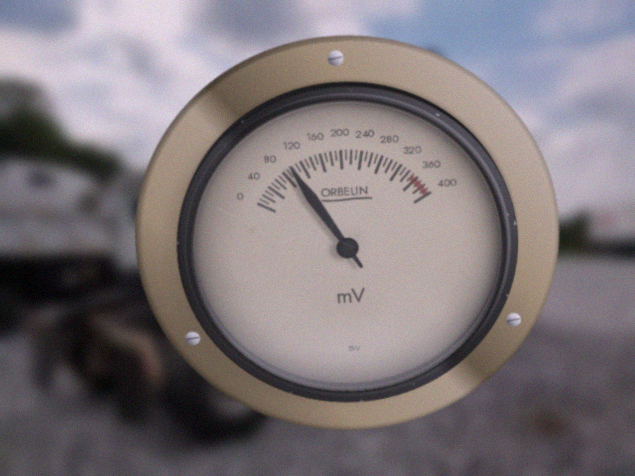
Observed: 100 mV
